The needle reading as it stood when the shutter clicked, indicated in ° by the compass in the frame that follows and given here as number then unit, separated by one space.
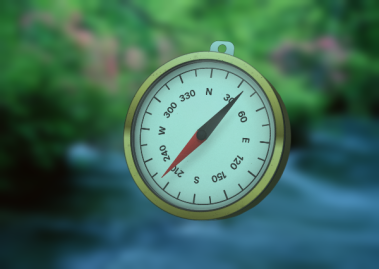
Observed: 217.5 °
